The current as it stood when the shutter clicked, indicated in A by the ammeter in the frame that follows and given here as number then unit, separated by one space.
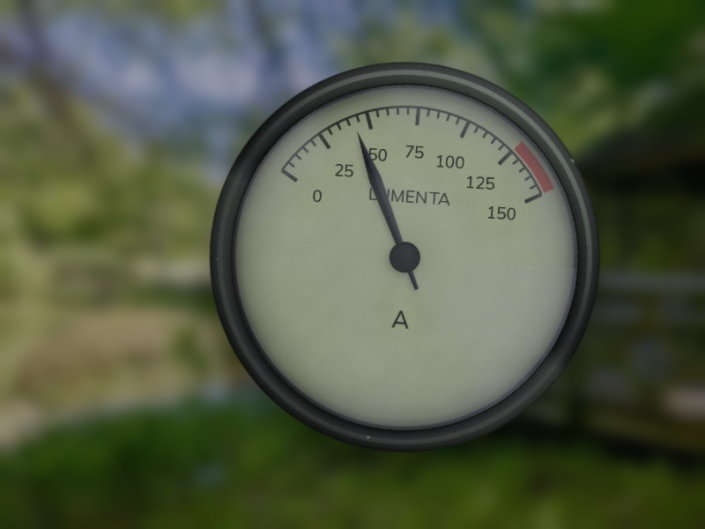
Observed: 42.5 A
